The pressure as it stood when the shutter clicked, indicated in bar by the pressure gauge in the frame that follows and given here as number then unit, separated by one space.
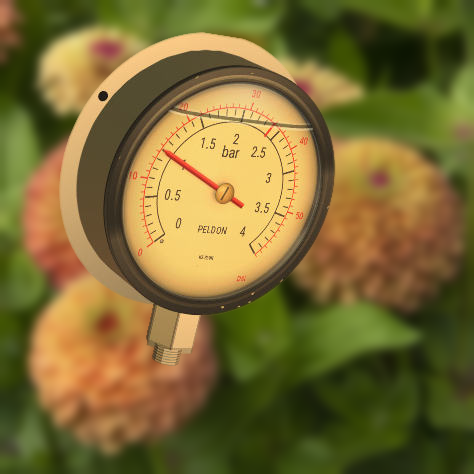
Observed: 1 bar
